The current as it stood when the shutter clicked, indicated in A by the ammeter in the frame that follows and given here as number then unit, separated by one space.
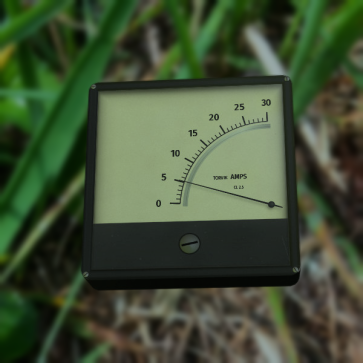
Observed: 5 A
